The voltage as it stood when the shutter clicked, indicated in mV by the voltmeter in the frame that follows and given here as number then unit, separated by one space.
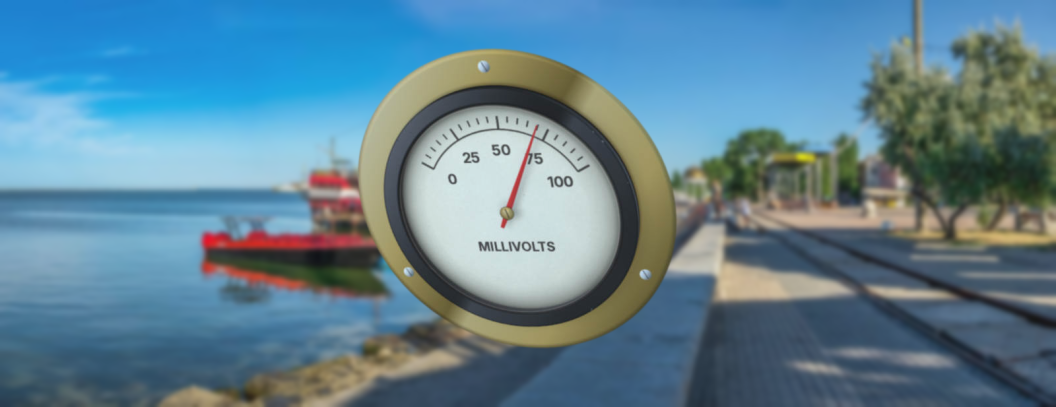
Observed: 70 mV
